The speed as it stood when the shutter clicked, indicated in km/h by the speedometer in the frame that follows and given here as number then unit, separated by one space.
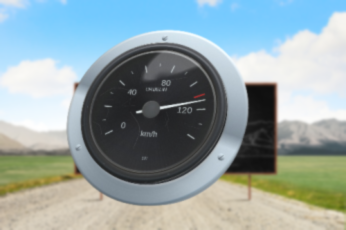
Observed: 115 km/h
